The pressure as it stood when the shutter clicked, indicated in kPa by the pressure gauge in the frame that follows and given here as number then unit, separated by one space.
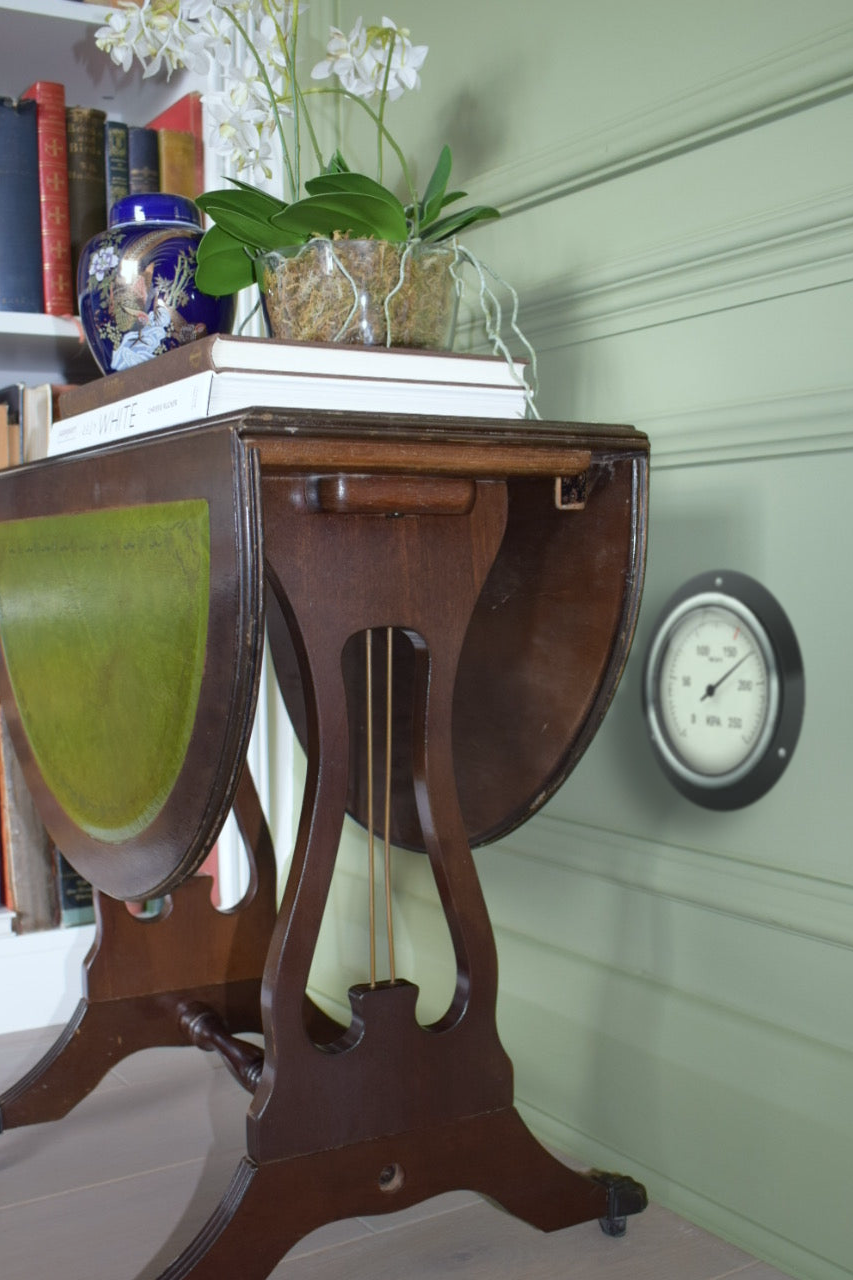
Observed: 175 kPa
